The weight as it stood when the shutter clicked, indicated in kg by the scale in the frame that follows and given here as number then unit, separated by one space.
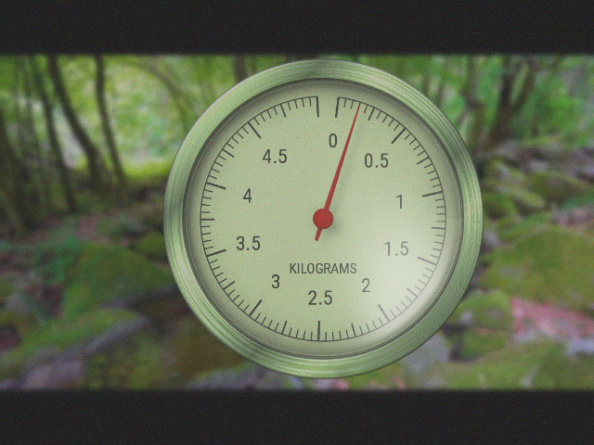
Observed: 0.15 kg
